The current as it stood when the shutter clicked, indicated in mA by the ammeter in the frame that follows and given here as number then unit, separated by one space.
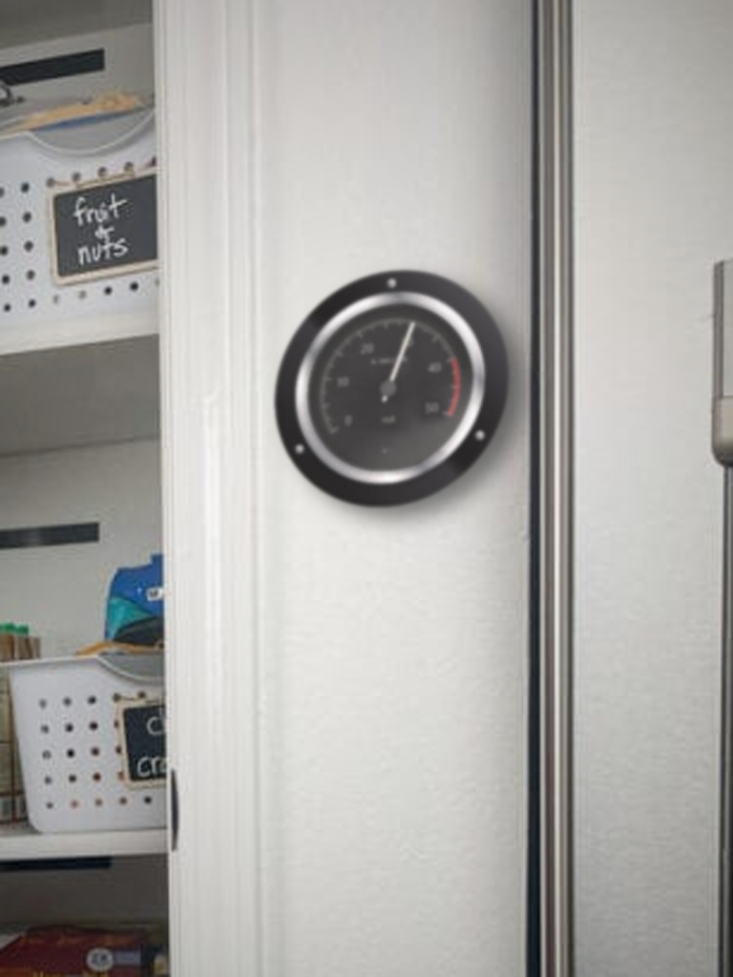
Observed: 30 mA
